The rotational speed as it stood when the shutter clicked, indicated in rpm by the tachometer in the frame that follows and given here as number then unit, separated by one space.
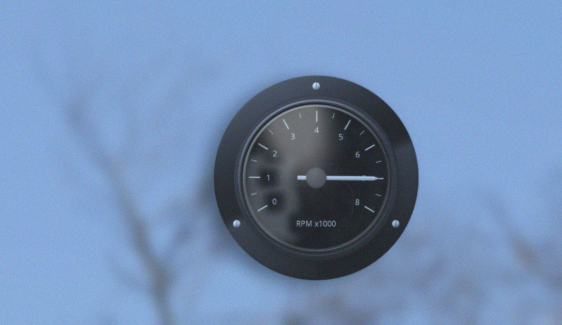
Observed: 7000 rpm
